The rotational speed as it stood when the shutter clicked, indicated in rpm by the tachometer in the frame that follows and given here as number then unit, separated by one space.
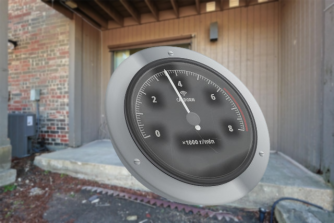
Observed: 3500 rpm
